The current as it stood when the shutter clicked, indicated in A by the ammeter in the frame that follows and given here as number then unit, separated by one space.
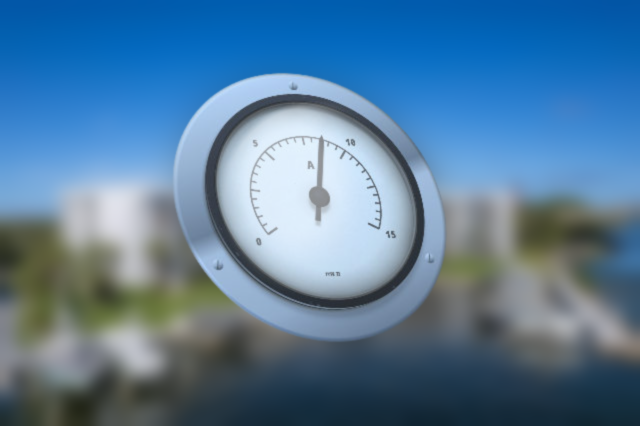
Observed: 8.5 A
